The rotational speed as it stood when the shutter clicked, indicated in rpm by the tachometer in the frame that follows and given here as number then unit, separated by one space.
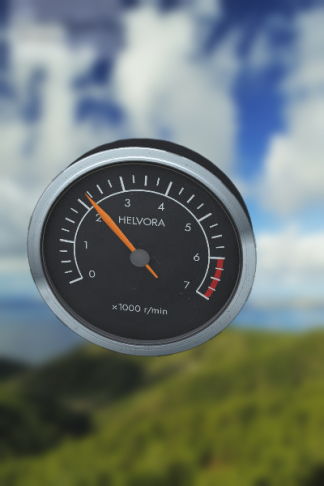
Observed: 2250 rpm
